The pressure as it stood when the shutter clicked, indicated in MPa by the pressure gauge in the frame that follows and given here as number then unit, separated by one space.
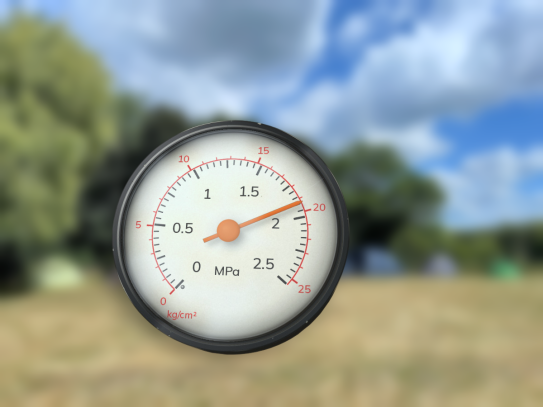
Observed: 1.9 MPa
